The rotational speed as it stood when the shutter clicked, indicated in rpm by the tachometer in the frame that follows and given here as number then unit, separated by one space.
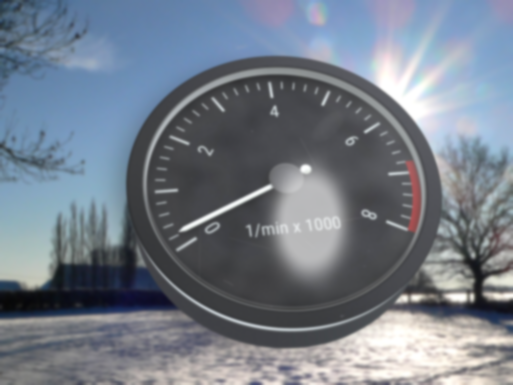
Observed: 200 rpm
